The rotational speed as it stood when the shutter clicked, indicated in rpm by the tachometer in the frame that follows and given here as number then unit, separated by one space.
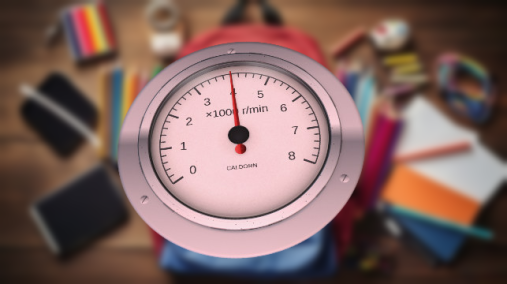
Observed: 4000 rpm
